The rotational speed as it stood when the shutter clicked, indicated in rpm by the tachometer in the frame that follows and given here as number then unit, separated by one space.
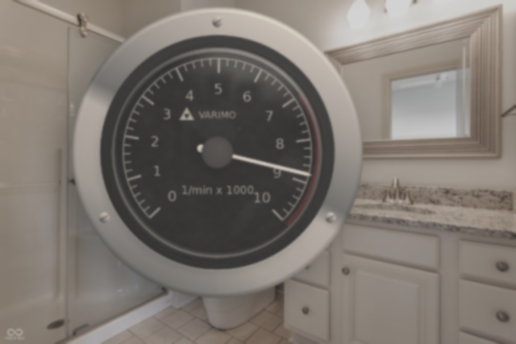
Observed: 8800 rpm
